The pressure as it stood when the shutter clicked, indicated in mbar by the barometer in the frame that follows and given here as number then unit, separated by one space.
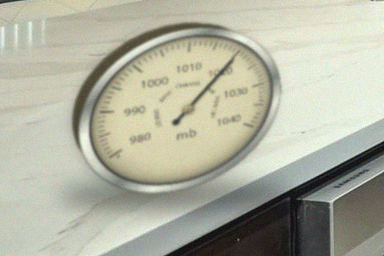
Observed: 1020 mbar
